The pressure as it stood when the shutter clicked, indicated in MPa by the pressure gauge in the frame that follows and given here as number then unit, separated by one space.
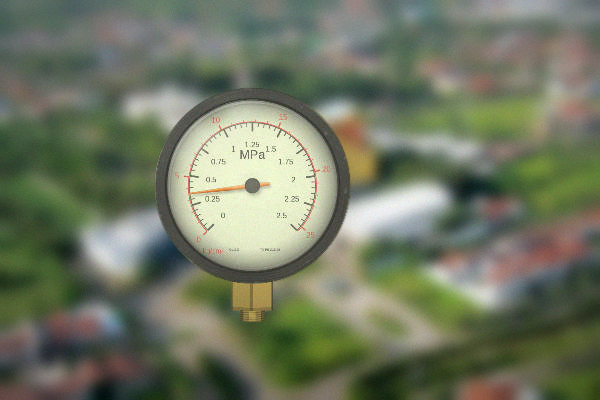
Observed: 0.35 MPa
